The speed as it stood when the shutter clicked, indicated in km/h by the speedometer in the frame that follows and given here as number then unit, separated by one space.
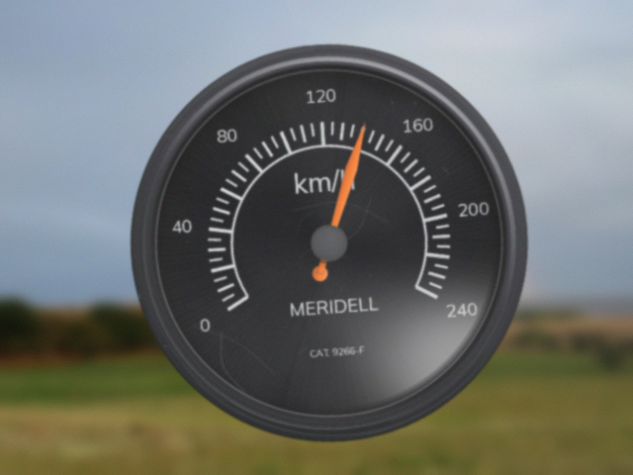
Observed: 140 km/h
